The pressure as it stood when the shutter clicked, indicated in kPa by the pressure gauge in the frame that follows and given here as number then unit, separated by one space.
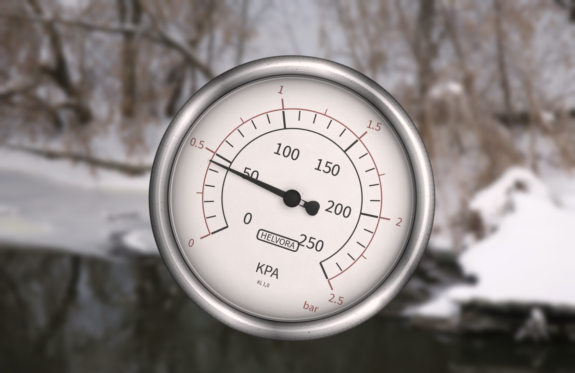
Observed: 45 kPa
